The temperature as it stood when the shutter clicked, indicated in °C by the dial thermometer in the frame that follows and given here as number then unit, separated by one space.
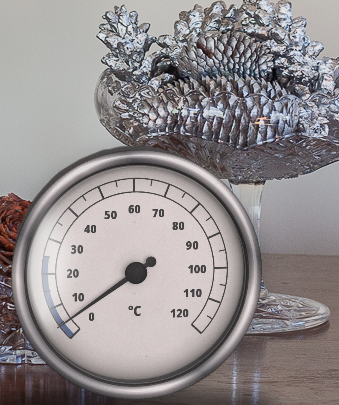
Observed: 5 °C
